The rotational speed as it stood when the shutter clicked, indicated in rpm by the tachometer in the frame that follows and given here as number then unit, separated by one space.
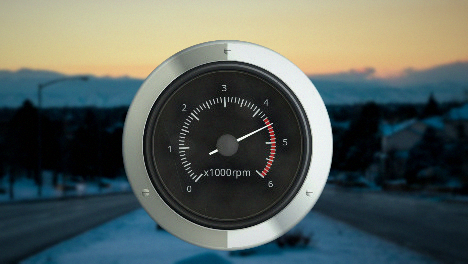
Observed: 4500 rpm
